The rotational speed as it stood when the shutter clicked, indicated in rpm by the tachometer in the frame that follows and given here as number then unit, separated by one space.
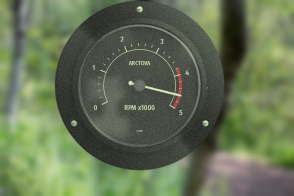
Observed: 4600 rpm
